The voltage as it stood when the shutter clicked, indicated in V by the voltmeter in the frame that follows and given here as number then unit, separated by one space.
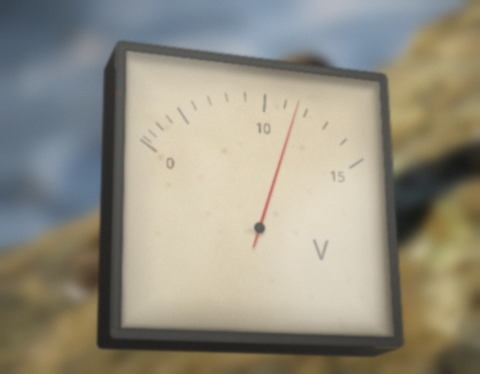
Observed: 11.5 V
